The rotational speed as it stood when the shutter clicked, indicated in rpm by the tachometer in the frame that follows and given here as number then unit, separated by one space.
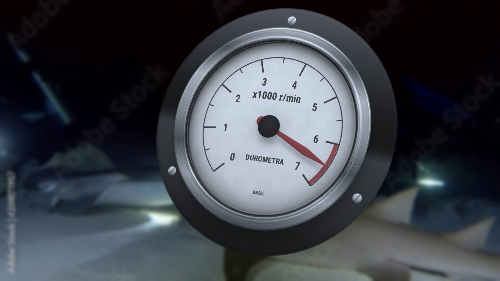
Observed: 6500 rpm
